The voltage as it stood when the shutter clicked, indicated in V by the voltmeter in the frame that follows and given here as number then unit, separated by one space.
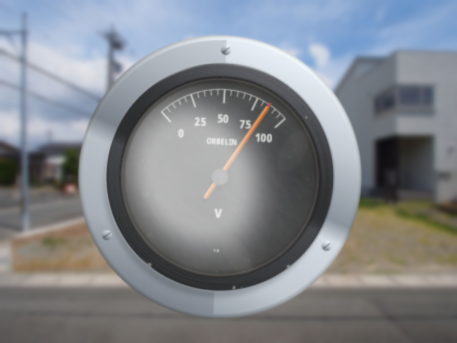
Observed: 85 V
